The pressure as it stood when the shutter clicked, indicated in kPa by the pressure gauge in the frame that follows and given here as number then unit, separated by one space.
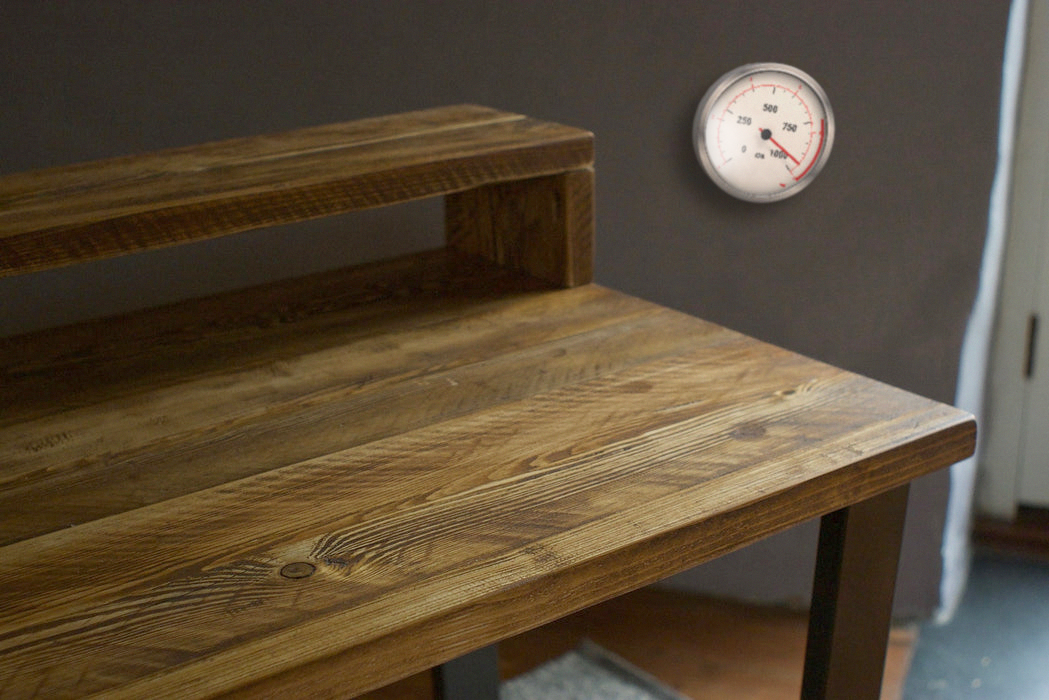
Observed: 950 kPa
